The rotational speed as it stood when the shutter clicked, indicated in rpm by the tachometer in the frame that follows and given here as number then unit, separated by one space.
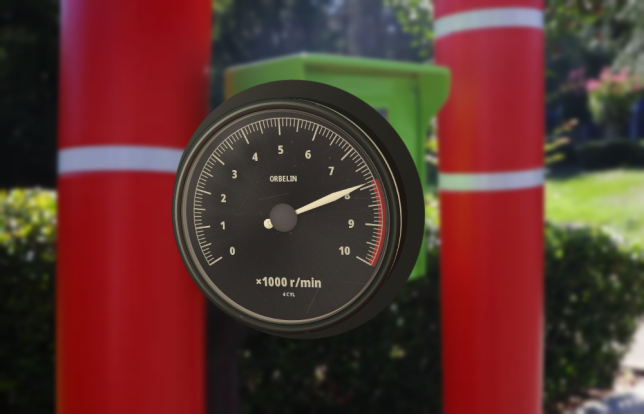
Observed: 7900 rpm
